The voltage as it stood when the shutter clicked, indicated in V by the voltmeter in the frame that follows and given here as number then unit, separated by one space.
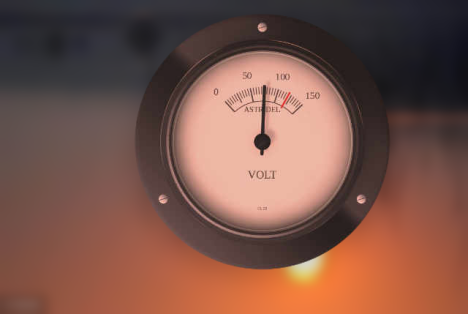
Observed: 75 V
